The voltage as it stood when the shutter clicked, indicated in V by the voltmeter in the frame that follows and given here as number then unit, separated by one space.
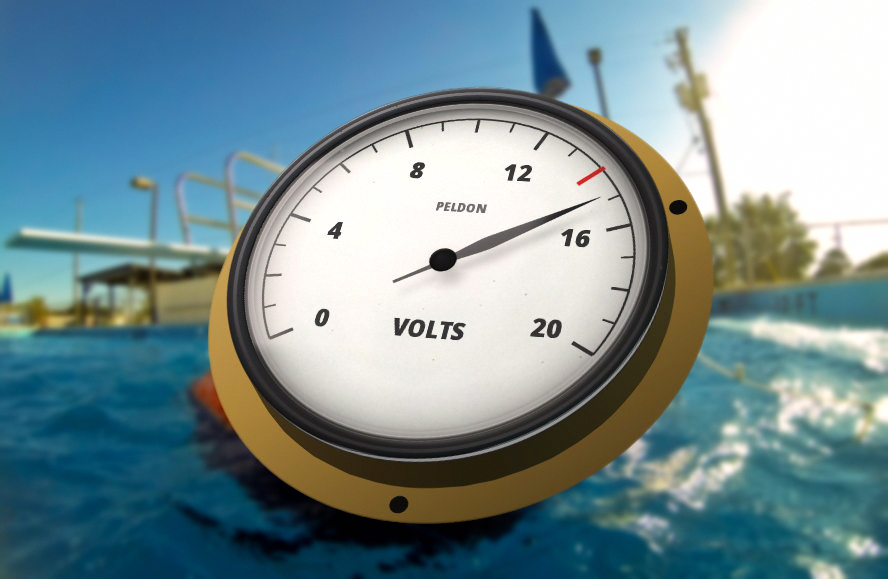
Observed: 15 V
